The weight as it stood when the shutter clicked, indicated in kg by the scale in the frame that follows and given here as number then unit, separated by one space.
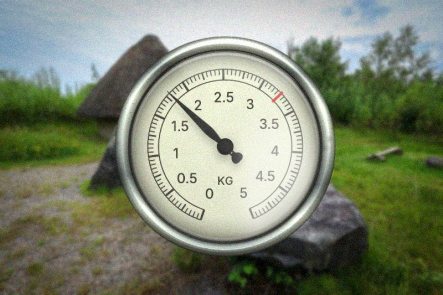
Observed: 1.8 kg
